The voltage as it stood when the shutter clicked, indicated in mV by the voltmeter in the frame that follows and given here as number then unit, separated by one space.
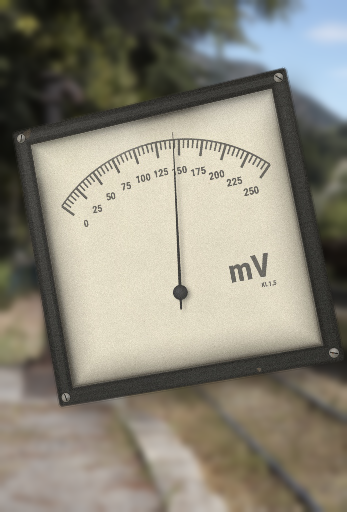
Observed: 145 mV
